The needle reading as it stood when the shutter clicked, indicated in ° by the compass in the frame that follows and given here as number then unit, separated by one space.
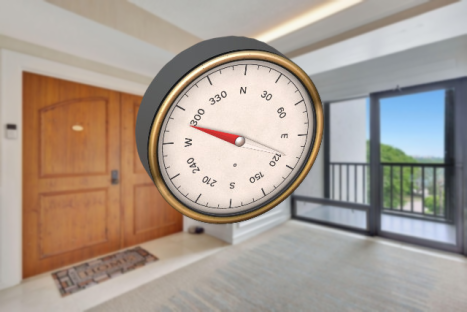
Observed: 290 °
